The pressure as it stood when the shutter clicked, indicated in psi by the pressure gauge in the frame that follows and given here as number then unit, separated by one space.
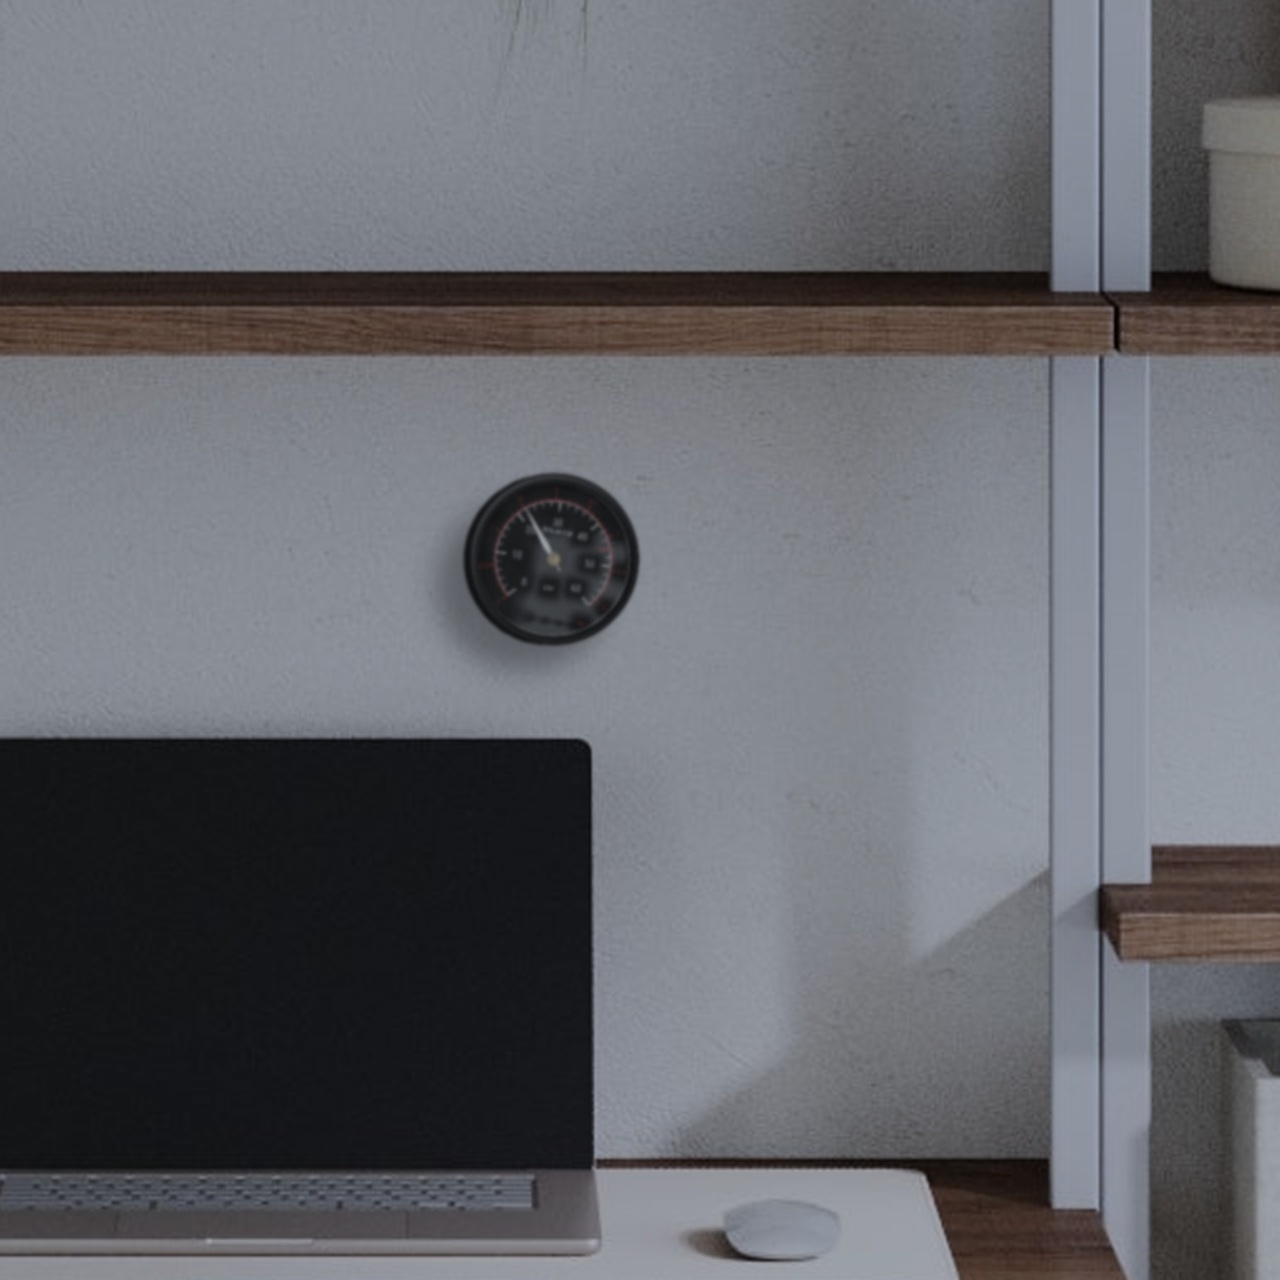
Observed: 22 psi
